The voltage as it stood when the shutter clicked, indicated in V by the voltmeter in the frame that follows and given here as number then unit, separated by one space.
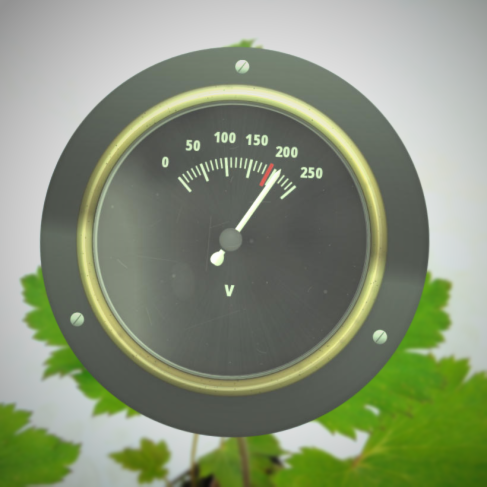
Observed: 210 V
